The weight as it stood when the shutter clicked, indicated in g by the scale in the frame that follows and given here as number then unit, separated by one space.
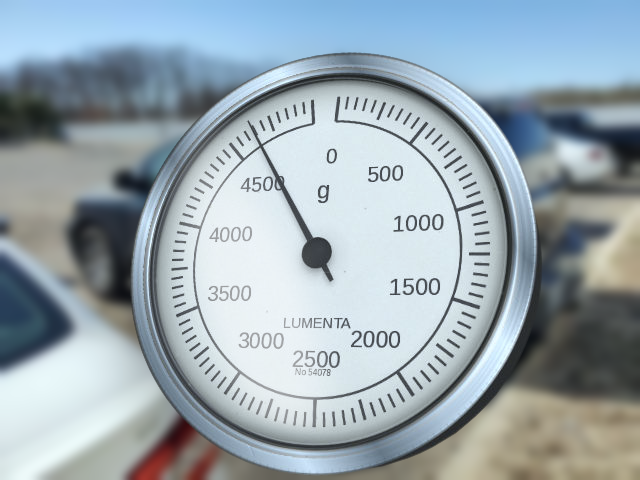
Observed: 4650 g
